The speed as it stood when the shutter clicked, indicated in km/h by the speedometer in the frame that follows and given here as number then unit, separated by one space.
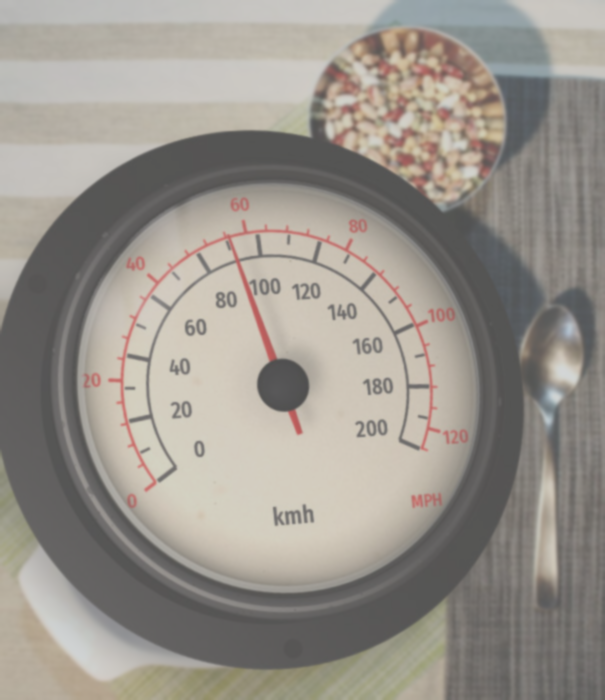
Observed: 90 km/h
